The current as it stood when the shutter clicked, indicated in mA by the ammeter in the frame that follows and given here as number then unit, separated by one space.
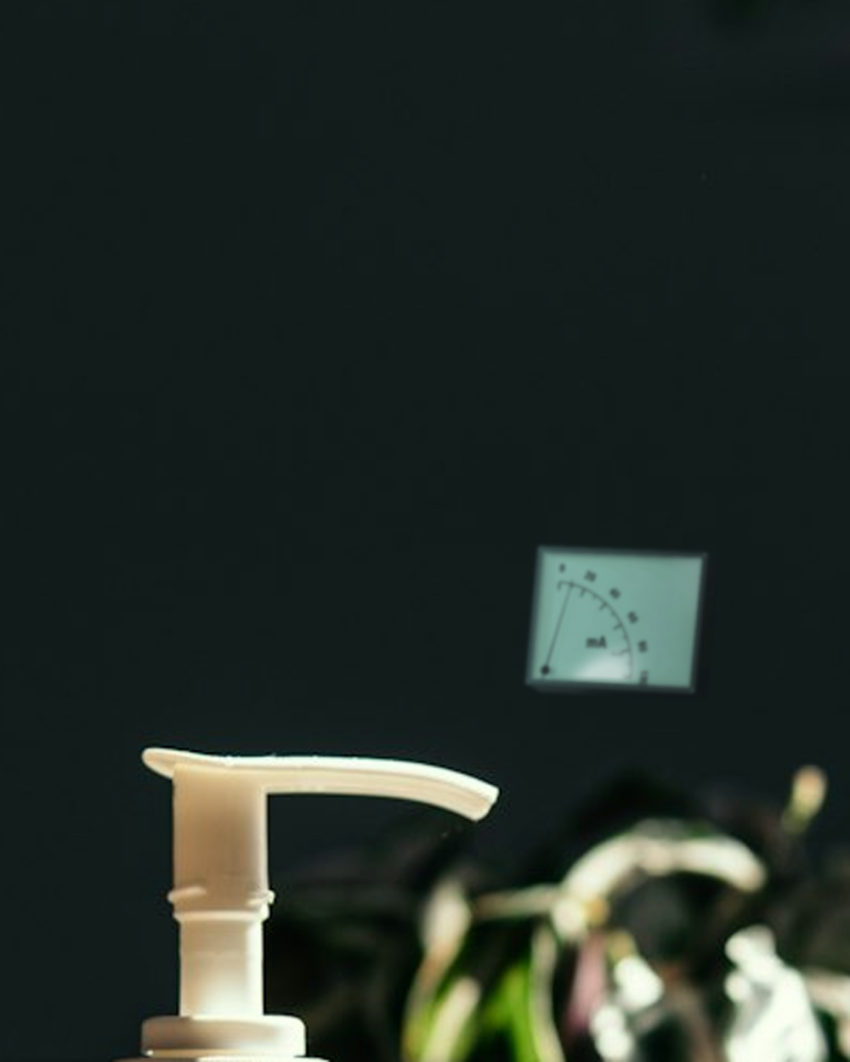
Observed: 10 mA
